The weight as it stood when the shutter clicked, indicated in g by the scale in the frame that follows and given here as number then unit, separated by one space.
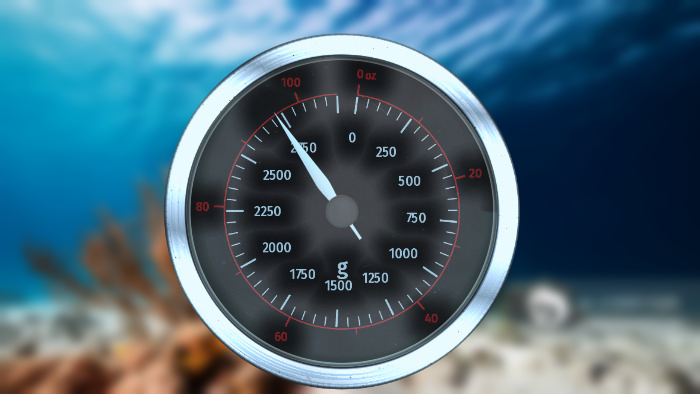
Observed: 2725 g
